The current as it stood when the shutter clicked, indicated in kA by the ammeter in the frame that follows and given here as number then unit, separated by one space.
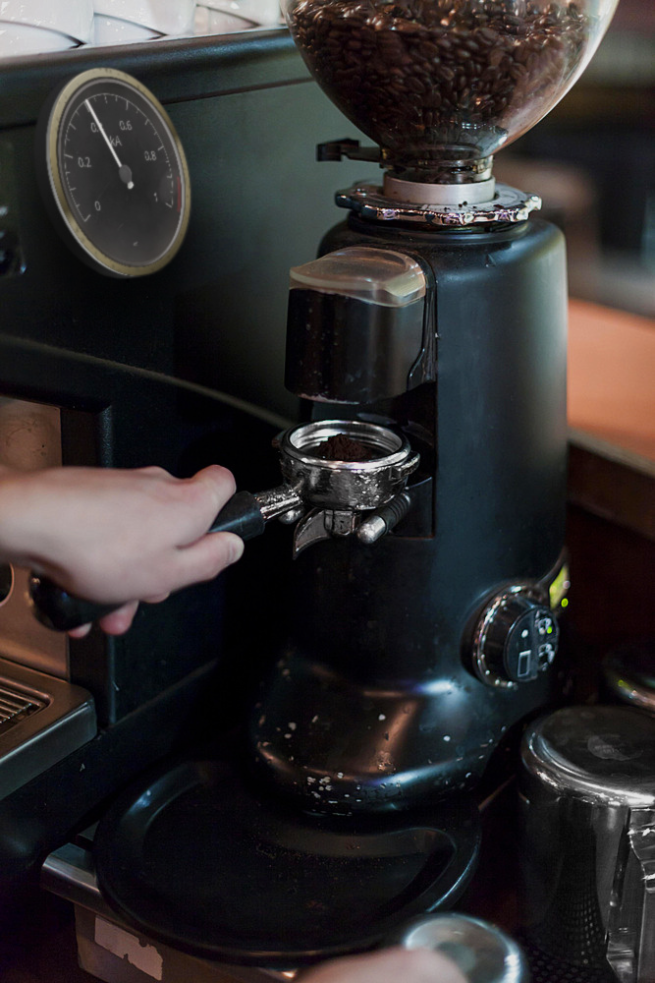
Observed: 0.4 kA
